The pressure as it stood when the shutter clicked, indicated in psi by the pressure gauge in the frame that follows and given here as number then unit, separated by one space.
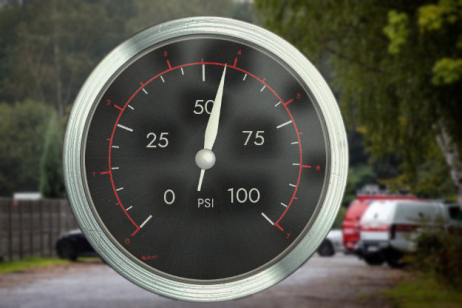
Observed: 55 psi
